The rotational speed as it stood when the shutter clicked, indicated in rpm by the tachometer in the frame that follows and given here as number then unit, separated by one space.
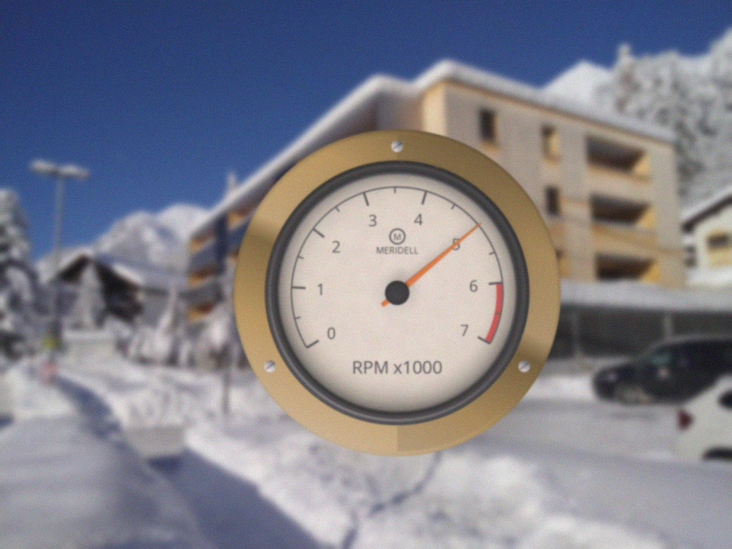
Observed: 5000 rpm
